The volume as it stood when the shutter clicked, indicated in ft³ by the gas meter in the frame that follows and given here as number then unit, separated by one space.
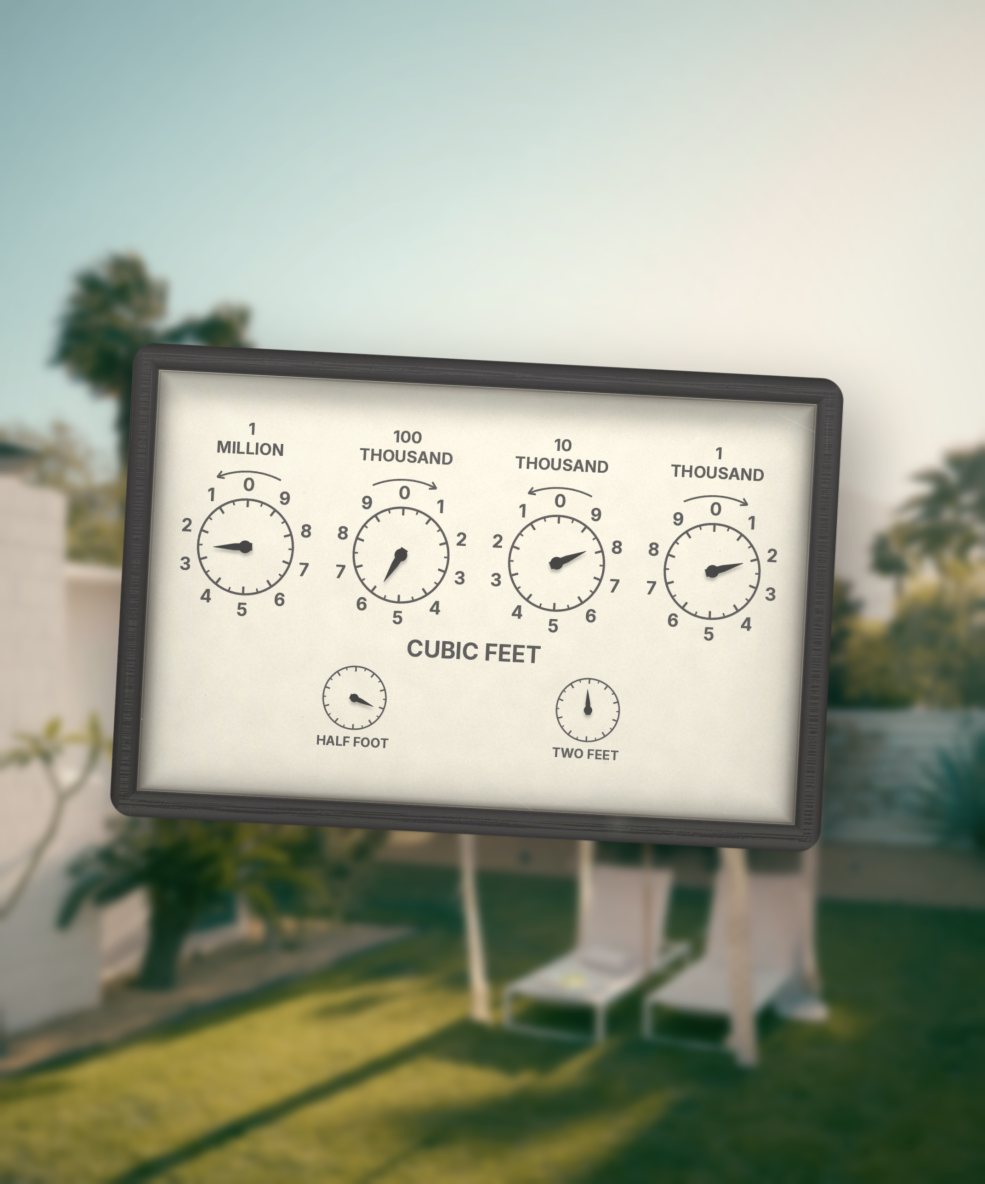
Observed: 258200 ft³
